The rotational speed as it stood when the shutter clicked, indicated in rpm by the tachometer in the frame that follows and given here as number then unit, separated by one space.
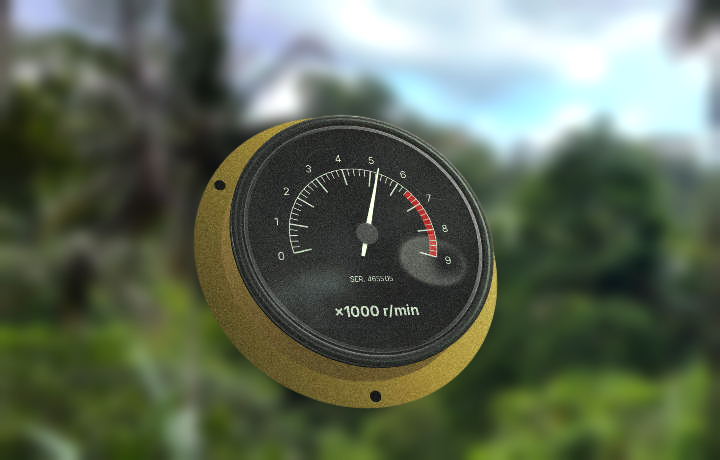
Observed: 5200 rpm
